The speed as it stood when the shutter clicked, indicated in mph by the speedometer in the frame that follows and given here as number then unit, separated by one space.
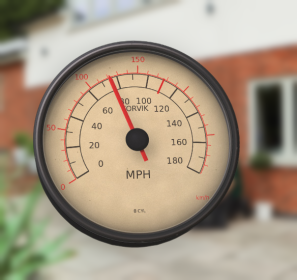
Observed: 75 mph
